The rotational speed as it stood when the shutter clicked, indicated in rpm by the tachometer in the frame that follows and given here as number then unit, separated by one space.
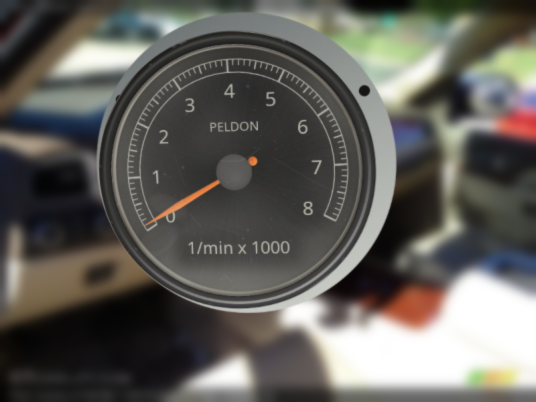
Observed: 100 rpm
